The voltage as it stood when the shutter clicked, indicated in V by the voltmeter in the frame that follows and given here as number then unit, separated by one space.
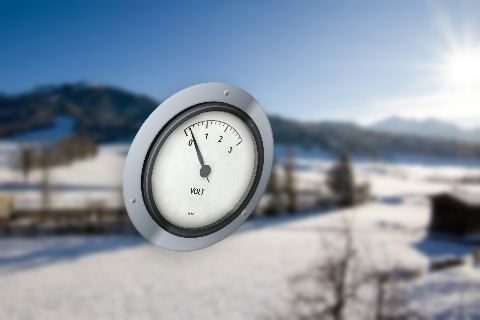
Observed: 0.2 V
